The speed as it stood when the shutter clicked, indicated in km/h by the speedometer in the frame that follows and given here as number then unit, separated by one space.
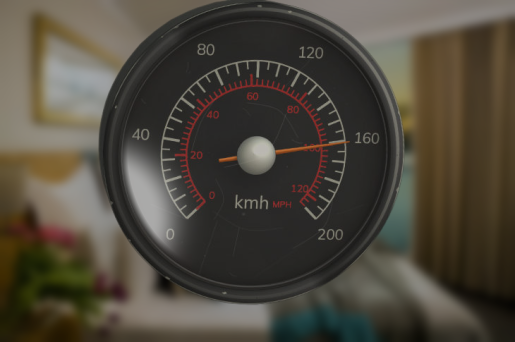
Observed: 160 km/h
